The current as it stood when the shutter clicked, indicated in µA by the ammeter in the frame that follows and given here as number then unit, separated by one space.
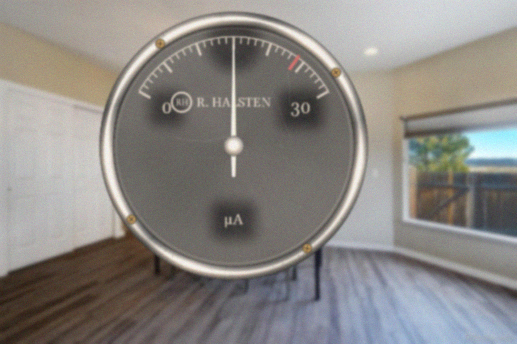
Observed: 15 µA
